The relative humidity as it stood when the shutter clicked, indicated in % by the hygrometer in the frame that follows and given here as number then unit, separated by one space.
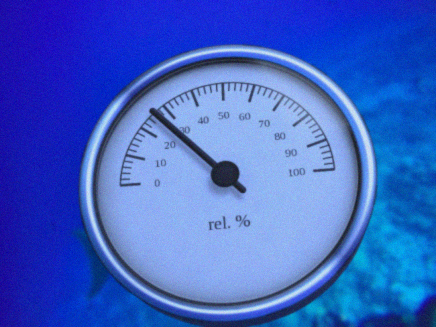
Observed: 26 %
